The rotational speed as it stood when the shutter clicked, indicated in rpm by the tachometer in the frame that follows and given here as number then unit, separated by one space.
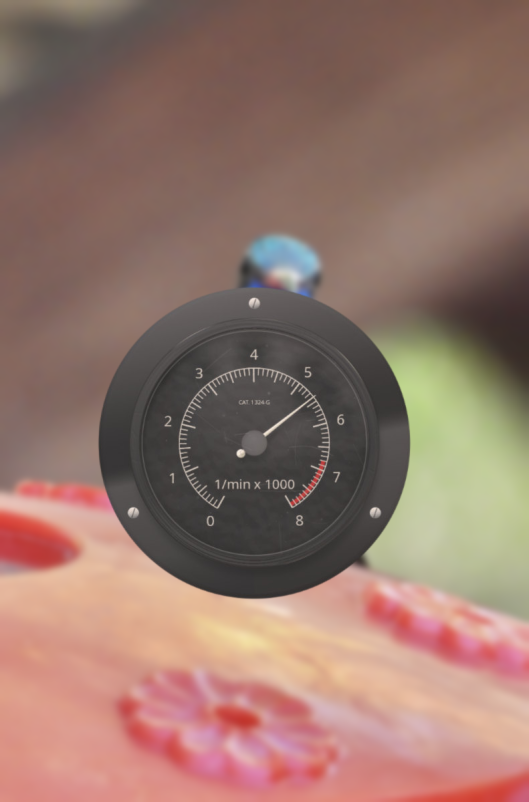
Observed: 5400 rpm
